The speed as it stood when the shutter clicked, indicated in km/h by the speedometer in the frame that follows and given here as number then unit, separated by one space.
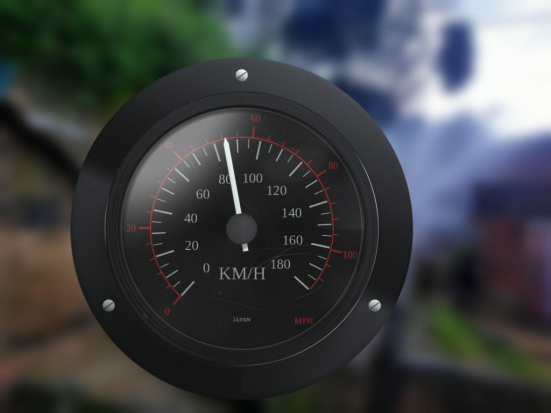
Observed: 85 km/h
